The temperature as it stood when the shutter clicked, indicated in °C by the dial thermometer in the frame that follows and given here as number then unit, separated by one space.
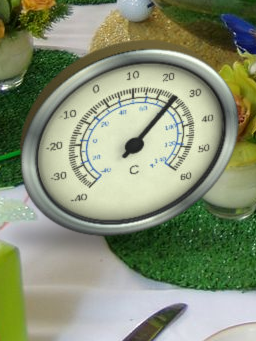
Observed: 25 °C
